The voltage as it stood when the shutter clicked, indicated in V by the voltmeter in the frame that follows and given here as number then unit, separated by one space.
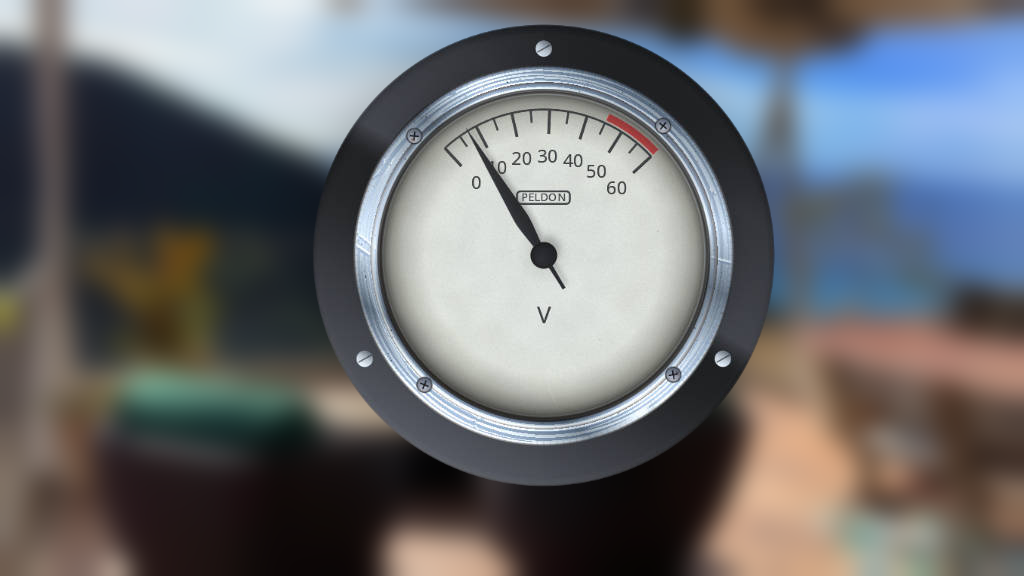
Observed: 7.5 V
